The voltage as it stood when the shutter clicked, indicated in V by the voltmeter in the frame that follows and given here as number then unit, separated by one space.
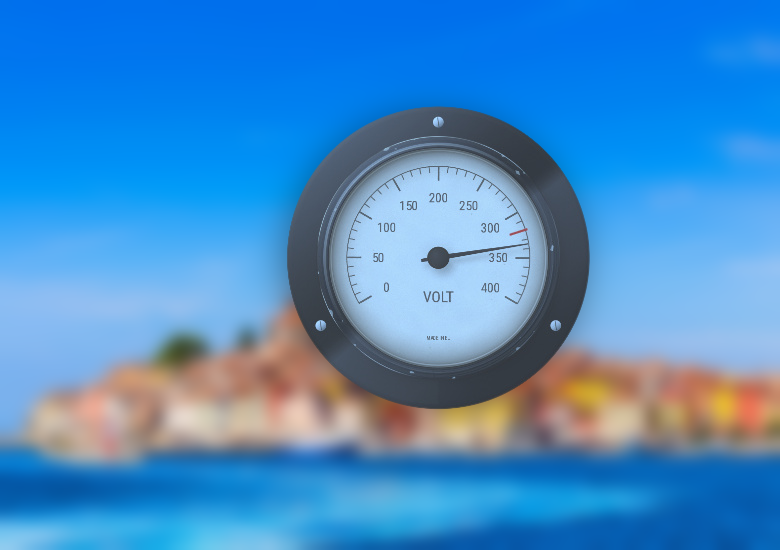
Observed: 335 V
